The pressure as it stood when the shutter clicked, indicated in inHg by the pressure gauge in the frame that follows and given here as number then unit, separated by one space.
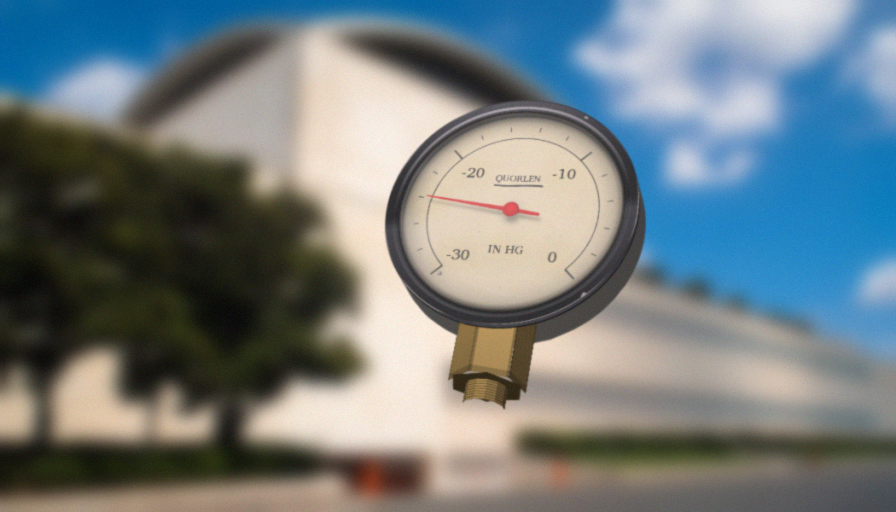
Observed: -24 inHg
